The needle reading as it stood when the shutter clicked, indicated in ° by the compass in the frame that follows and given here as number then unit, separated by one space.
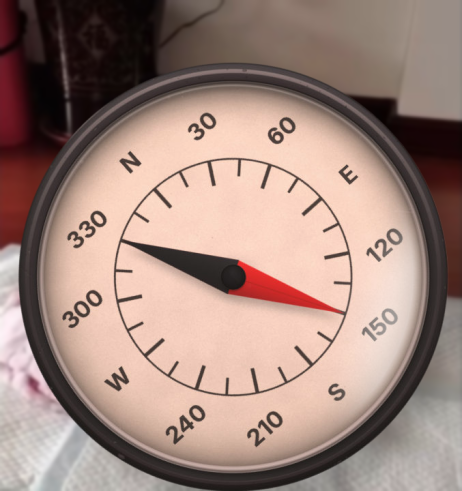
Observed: 150 °
